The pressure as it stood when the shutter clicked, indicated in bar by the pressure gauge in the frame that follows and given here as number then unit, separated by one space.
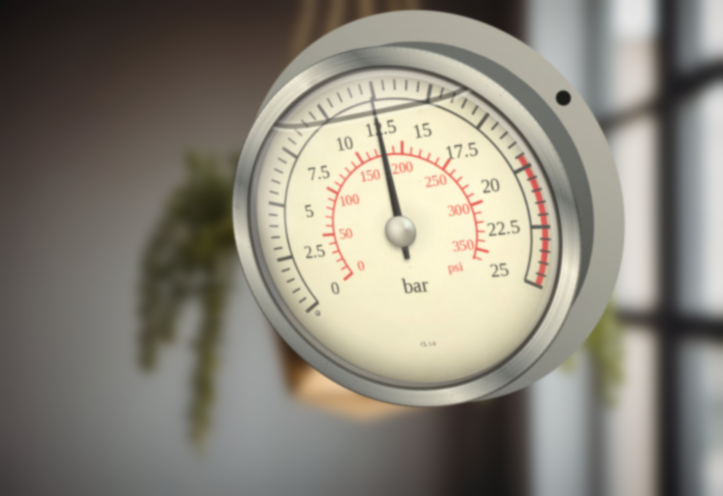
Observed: 12.5 bar
